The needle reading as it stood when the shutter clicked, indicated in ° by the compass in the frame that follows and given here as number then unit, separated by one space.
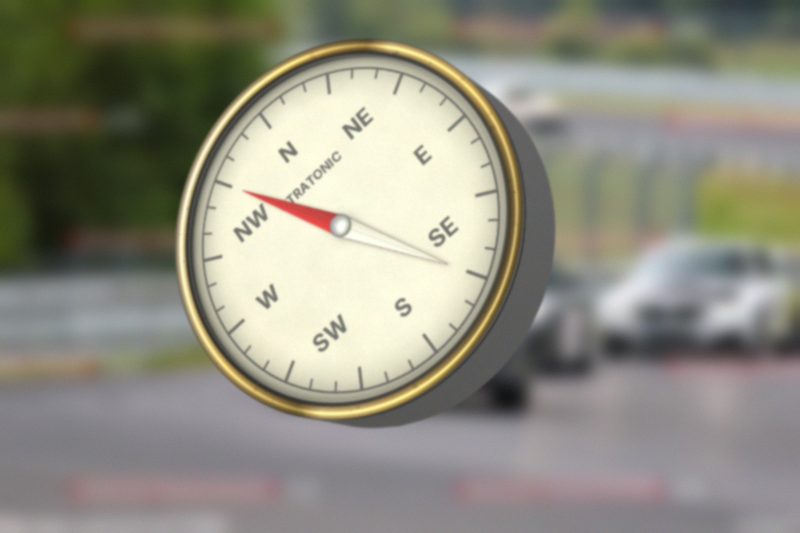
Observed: 330 °
